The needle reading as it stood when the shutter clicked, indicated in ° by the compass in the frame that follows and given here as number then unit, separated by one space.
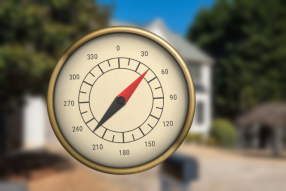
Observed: 45 °
